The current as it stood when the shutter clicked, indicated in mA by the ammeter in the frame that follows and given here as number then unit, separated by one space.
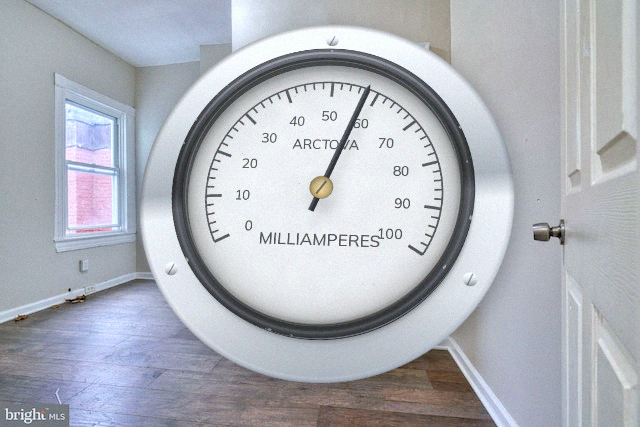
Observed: 58 mA
